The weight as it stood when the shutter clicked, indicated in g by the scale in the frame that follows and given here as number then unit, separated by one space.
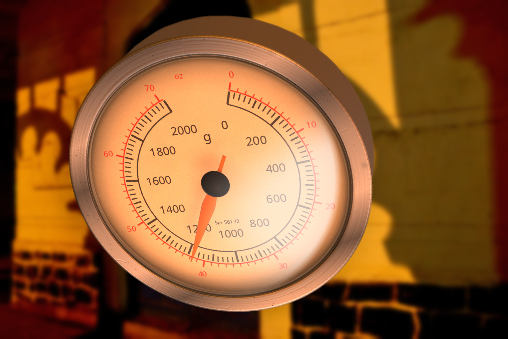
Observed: 1180 g
